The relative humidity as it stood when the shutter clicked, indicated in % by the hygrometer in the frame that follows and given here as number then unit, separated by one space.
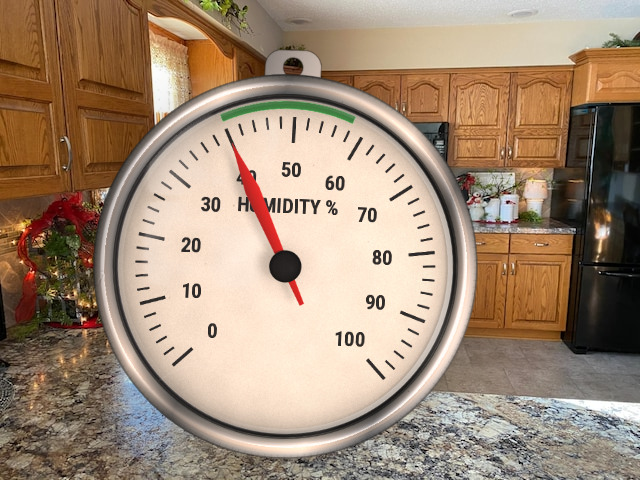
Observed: 40 %
